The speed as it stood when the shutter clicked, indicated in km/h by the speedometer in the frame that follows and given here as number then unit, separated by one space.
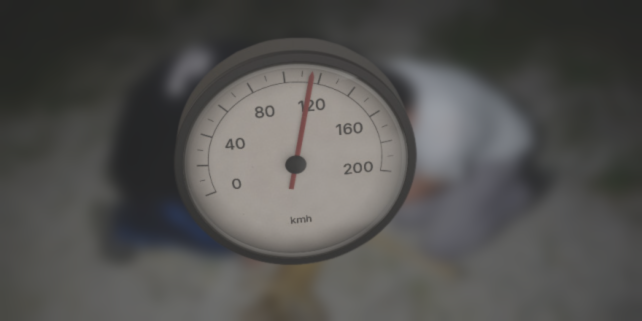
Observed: 115 km/h
